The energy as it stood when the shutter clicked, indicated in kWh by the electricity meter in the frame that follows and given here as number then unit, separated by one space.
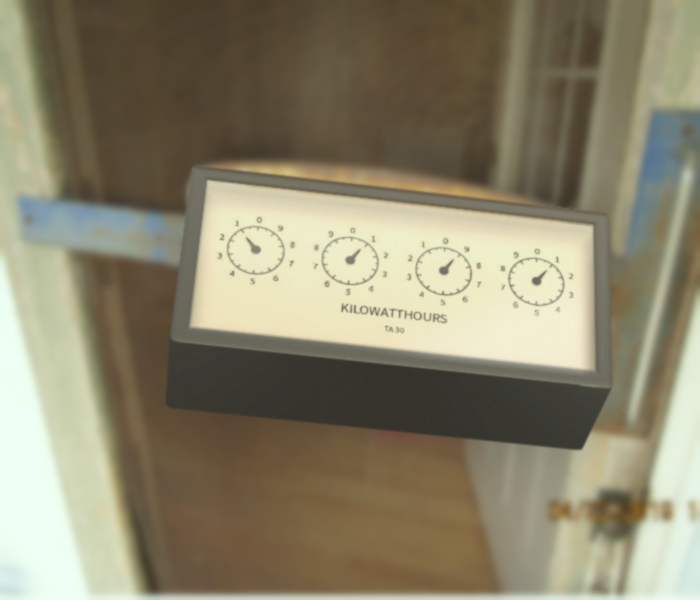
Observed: 1091 kWh
